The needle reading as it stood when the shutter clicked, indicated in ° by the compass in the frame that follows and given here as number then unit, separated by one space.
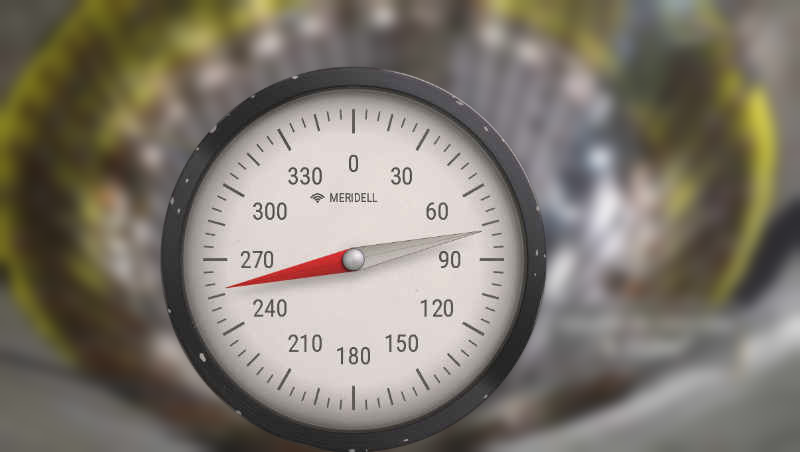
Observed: 257.5 °
